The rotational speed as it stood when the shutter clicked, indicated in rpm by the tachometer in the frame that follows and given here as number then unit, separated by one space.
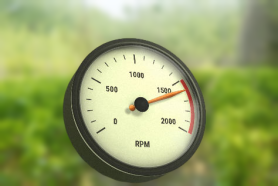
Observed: 1600 rpm
